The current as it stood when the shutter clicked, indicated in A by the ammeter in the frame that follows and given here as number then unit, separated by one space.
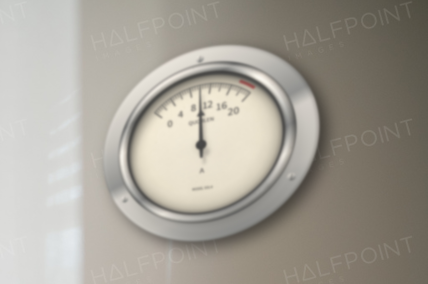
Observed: 10 A
